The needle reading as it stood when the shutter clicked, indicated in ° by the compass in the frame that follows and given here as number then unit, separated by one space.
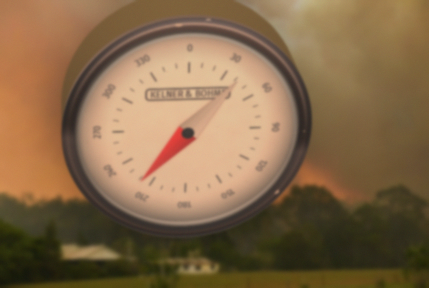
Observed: 220 °
